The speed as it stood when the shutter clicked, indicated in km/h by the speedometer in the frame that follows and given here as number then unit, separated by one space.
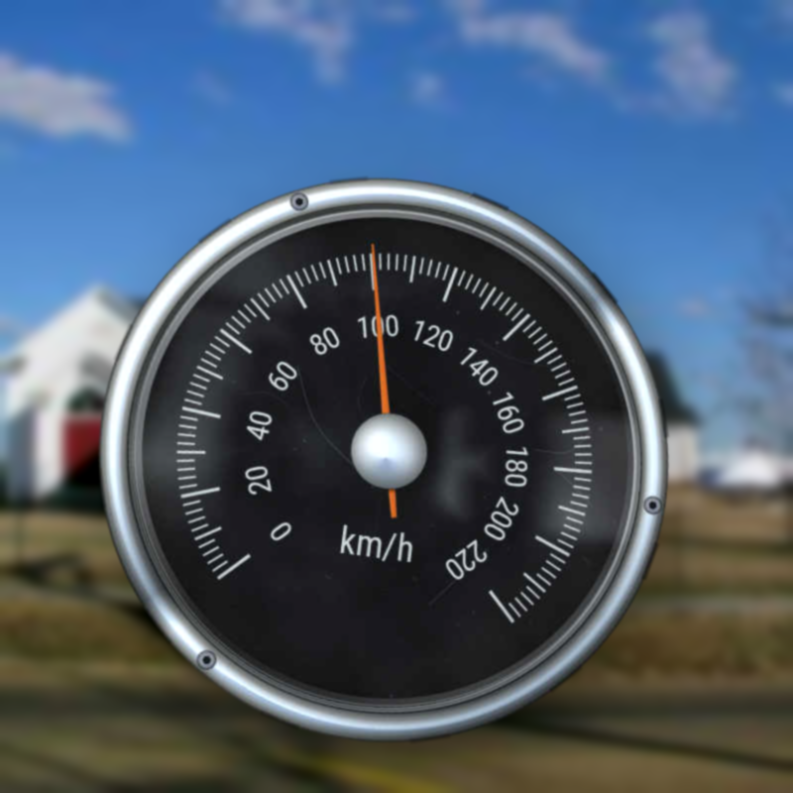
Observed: 100 km/h
